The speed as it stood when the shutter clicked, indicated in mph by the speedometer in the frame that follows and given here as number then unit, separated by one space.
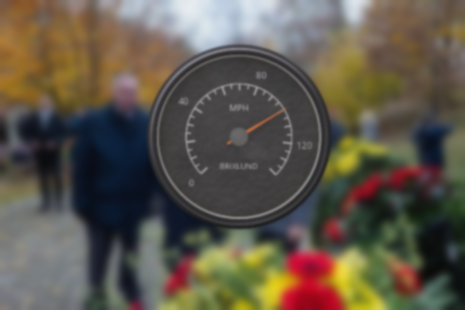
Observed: 100 mph
